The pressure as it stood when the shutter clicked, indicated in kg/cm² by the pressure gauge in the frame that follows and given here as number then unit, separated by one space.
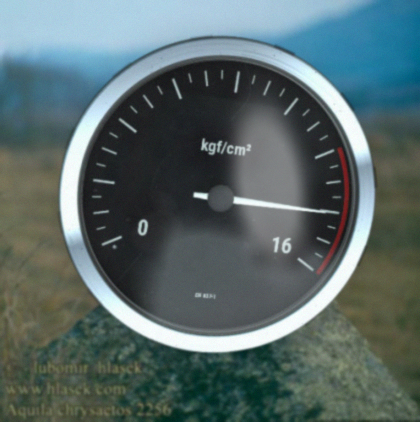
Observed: 14 kg/cm²
